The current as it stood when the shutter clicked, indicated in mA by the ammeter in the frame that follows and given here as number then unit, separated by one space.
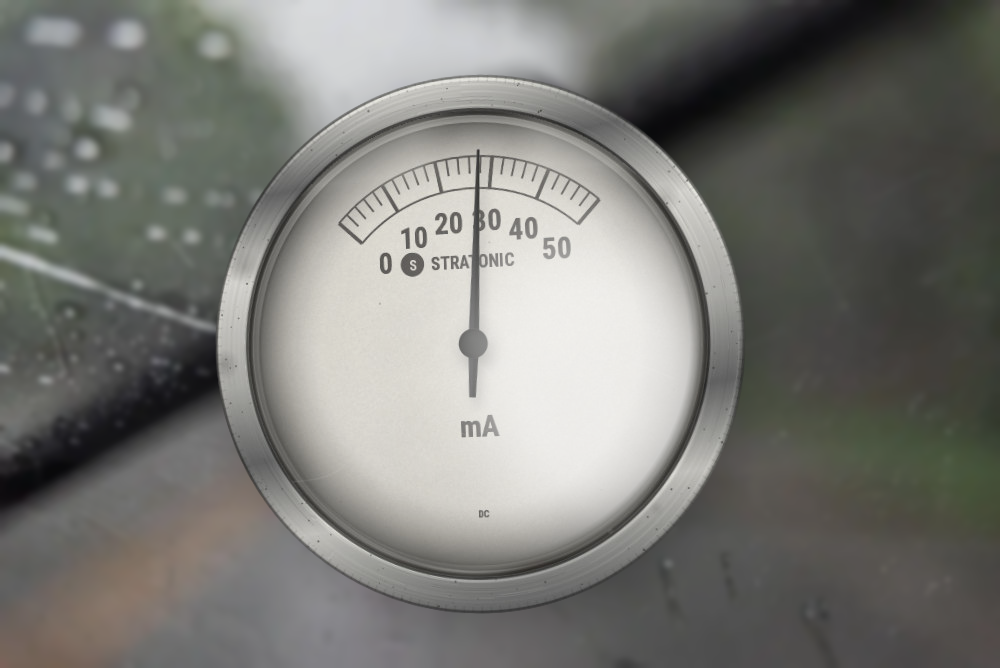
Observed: 28 mA
